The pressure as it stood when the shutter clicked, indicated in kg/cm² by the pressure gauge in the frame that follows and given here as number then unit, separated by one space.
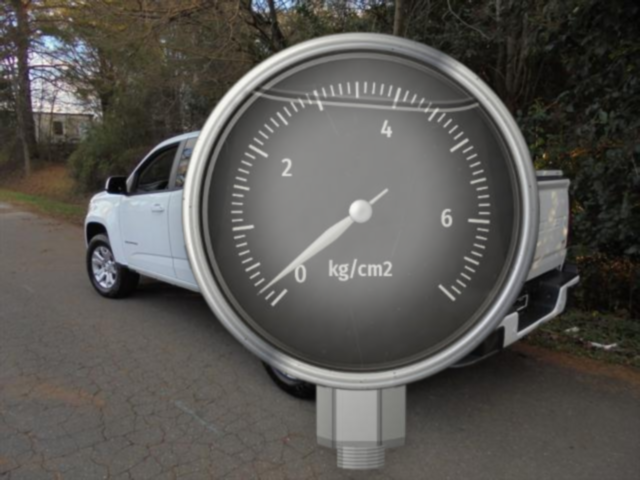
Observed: 0.2 kg/cm²
